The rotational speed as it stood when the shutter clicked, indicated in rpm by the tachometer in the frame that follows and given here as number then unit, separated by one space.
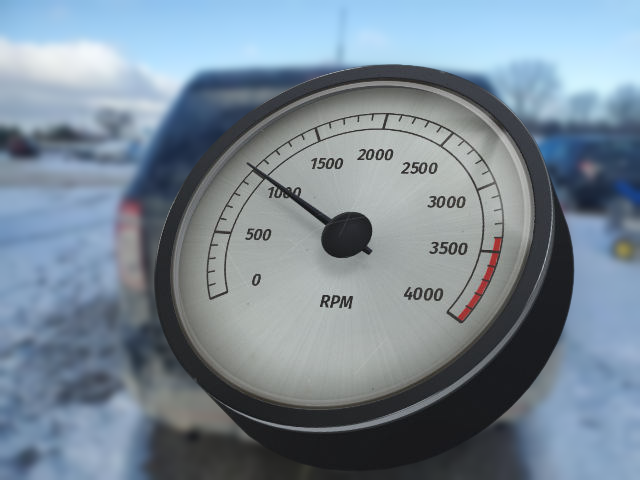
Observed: 1000 rpm
